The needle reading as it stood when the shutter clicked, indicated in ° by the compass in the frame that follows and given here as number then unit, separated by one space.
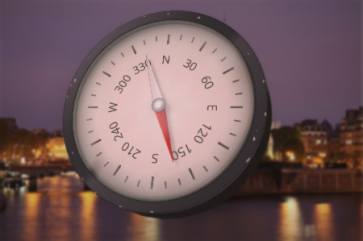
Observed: 160 °
